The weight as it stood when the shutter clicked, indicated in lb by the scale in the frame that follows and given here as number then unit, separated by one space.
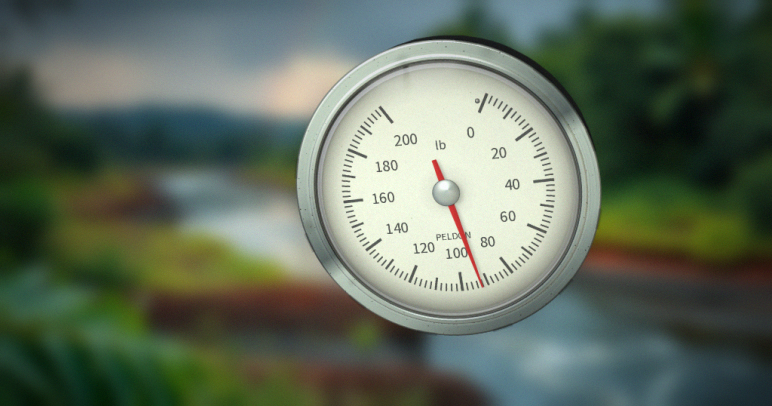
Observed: 92 lb
